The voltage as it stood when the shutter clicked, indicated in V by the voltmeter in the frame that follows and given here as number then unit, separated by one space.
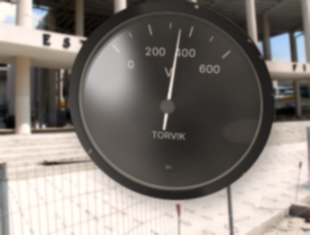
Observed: 350 V
